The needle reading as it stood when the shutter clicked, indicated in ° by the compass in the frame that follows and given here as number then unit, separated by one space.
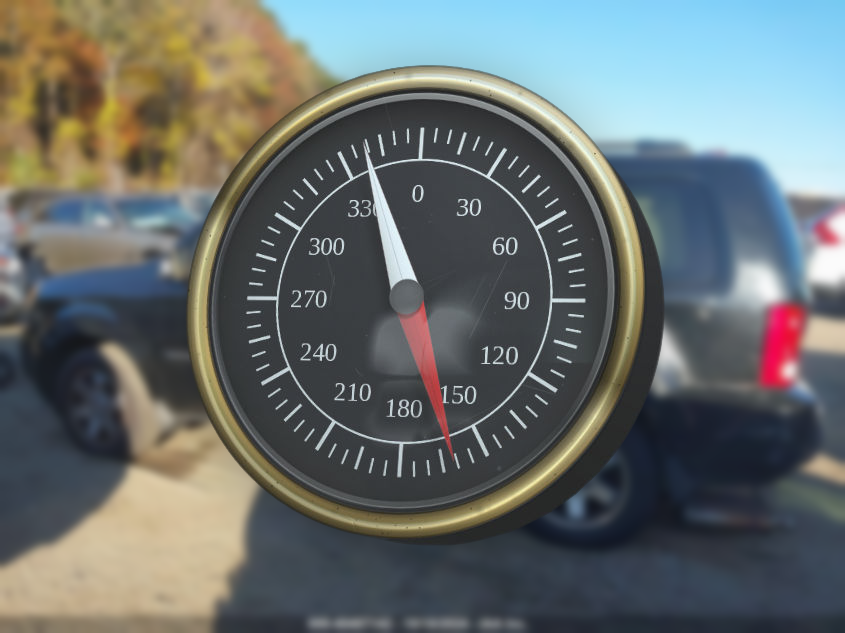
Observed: 160 °
